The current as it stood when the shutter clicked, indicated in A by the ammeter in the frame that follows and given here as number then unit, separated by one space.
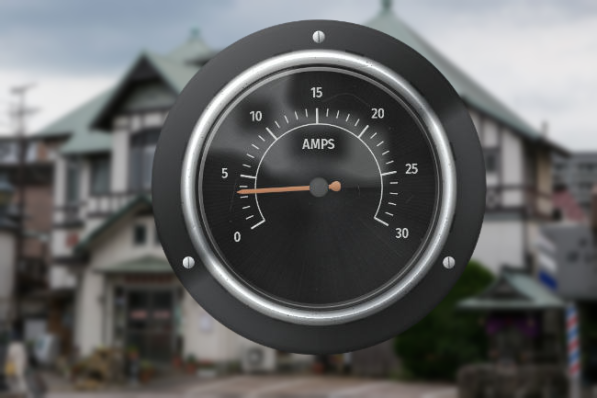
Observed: 3.5 A
